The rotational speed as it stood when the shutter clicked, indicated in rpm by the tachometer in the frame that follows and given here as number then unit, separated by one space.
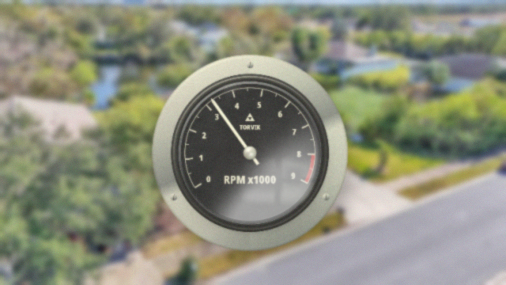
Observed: 3250 rpm
